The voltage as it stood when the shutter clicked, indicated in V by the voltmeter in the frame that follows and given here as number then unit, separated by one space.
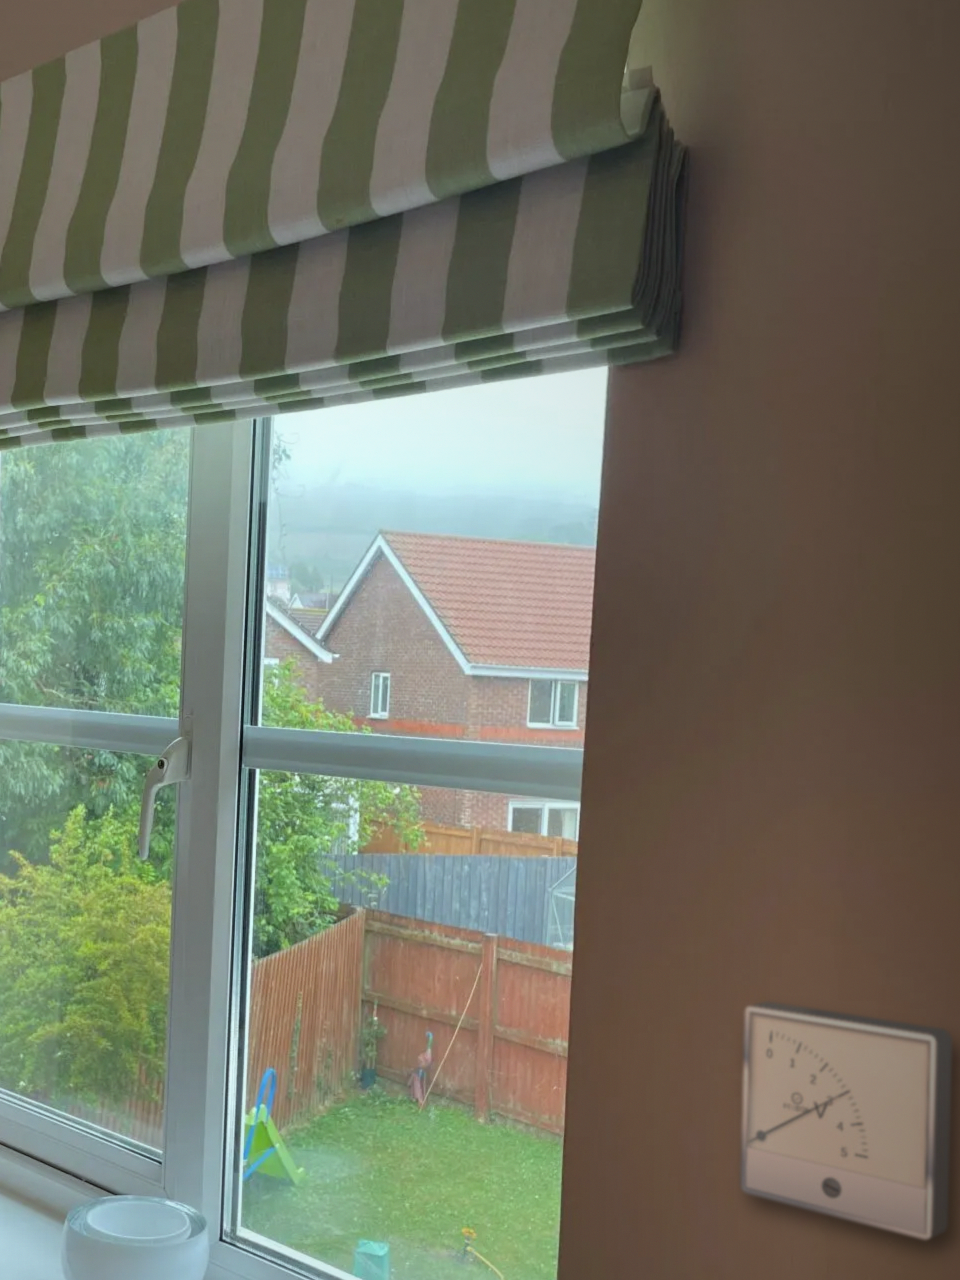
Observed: 3 V
